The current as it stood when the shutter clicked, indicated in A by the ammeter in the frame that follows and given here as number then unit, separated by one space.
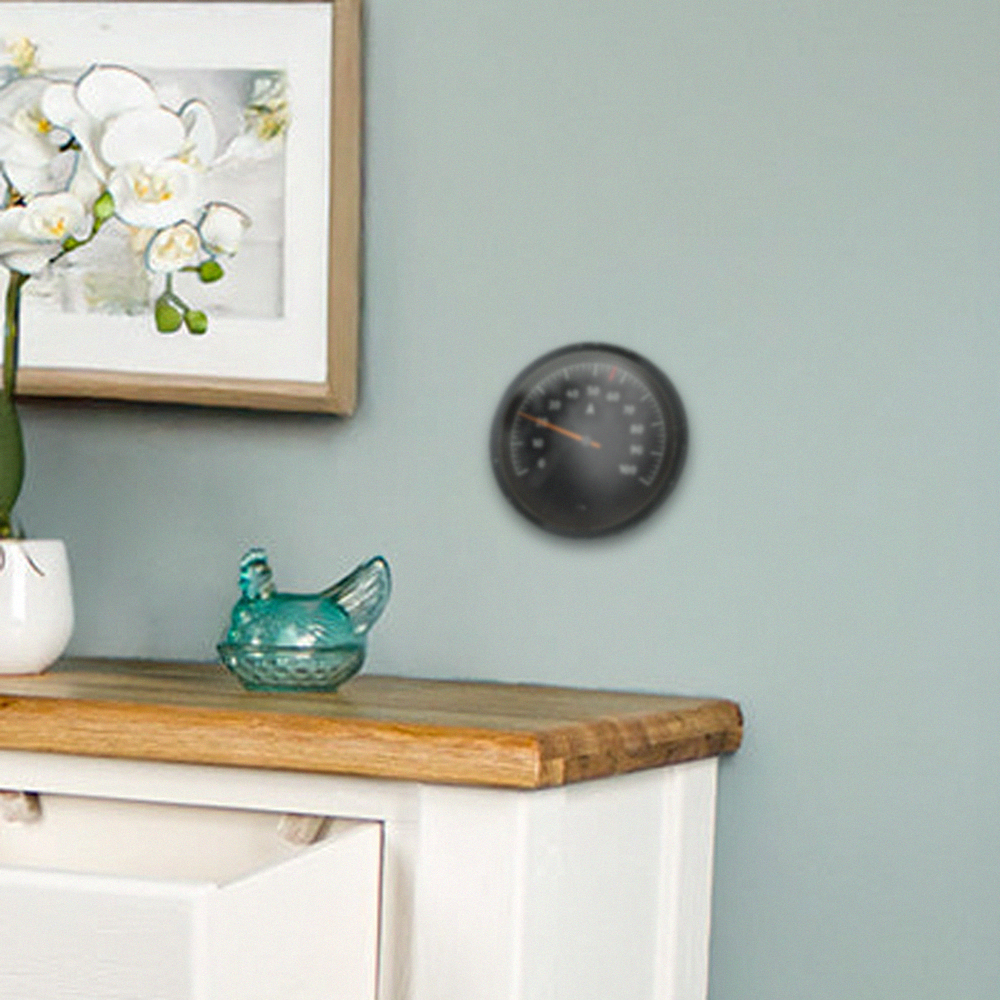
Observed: 20 A
